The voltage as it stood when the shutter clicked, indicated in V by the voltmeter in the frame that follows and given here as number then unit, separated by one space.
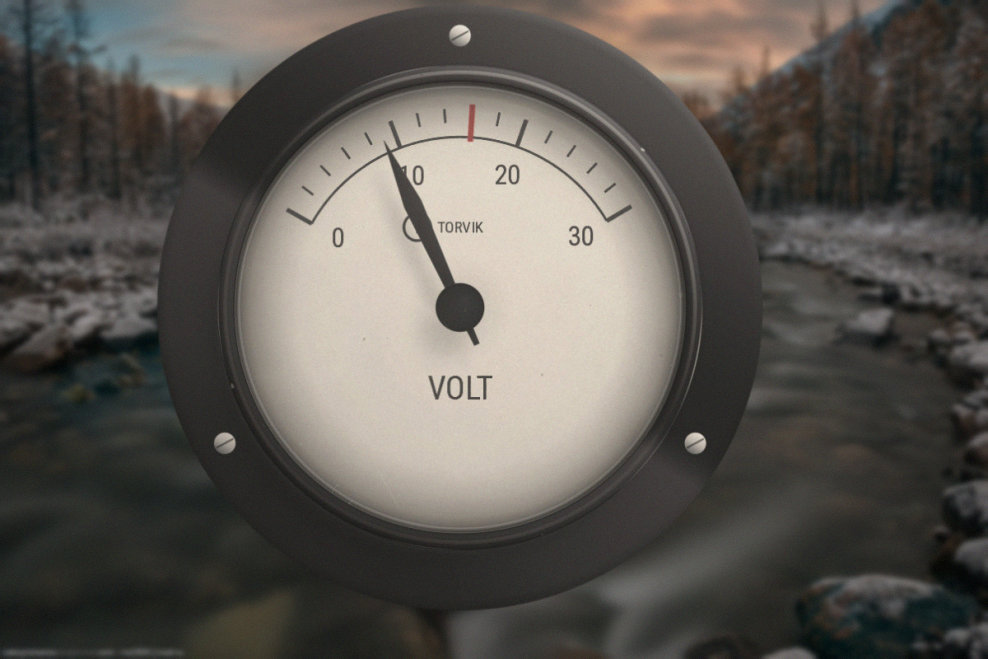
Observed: 9 V
